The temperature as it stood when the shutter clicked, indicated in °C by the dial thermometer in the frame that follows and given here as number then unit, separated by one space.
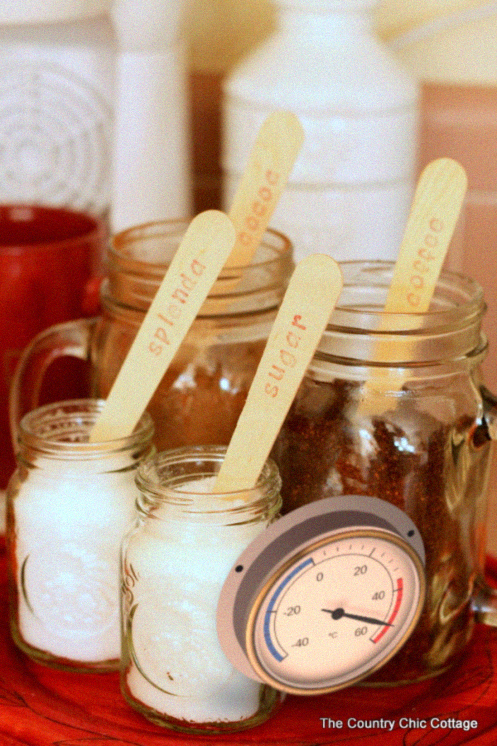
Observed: 52 °C
